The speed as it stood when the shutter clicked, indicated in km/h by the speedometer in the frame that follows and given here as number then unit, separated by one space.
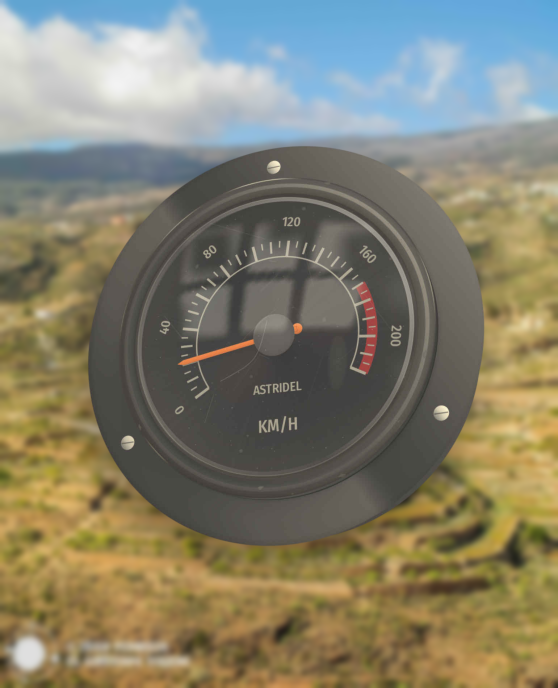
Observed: 20 km/h
